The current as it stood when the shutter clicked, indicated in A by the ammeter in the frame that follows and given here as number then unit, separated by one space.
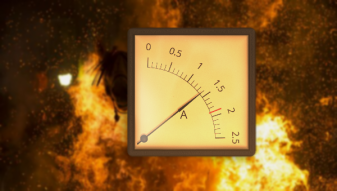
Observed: 1.4 A
